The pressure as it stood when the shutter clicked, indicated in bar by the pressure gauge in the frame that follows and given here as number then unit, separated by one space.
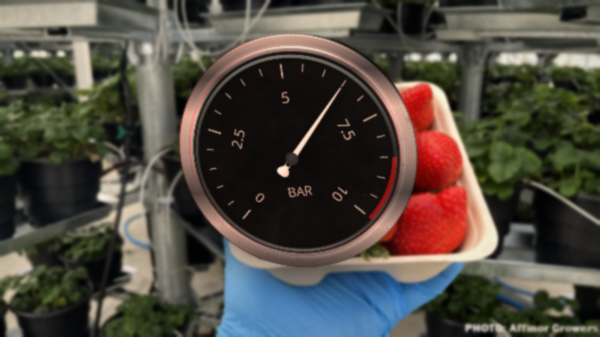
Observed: 6.5 bar
